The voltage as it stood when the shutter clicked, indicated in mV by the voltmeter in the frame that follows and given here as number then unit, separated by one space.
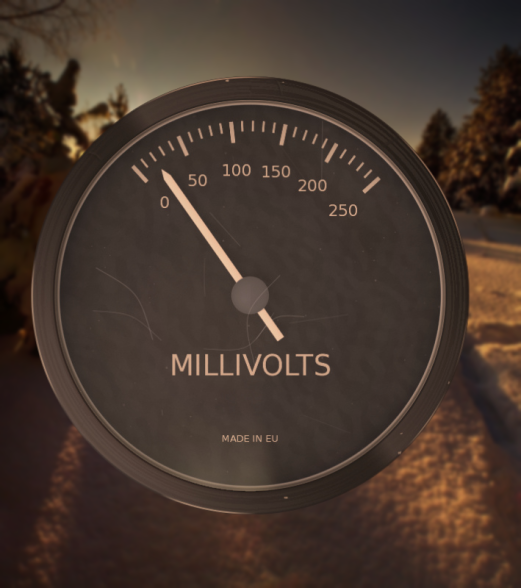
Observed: 20 mV
